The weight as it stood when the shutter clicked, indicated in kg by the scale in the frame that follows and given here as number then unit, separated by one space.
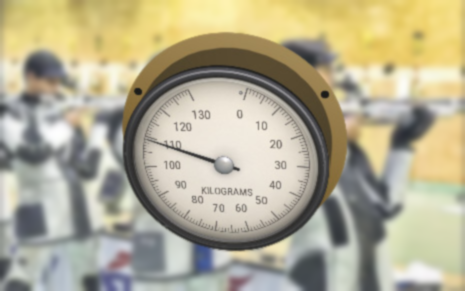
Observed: 110 kg
